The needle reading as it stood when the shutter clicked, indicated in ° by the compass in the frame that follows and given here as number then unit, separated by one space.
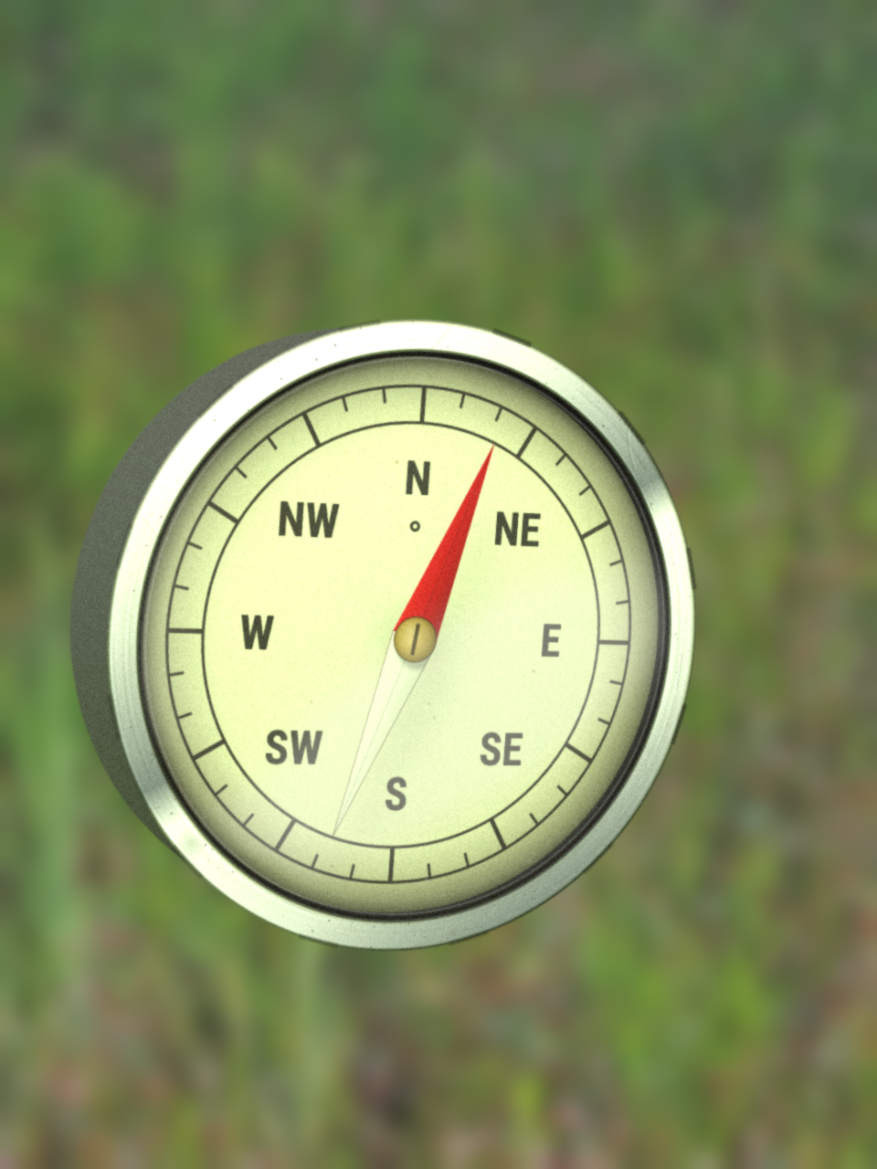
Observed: 20 °
